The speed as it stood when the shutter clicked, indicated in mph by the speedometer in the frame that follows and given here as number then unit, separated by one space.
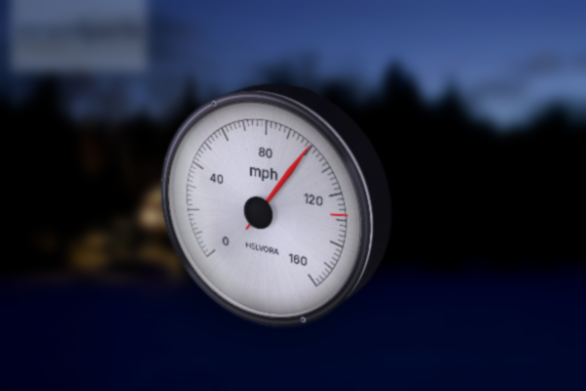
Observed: 100 mph
